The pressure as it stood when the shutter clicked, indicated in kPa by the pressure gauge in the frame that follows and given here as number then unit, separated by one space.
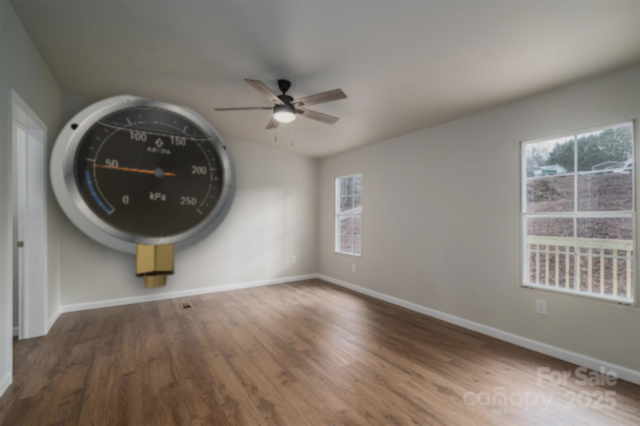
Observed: 45 kPa
